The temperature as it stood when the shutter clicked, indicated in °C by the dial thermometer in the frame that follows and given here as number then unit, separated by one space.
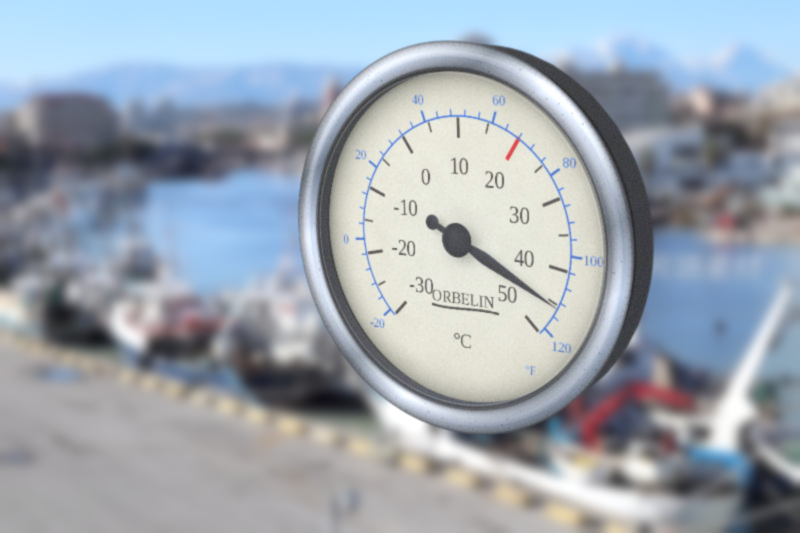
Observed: 45 °C
